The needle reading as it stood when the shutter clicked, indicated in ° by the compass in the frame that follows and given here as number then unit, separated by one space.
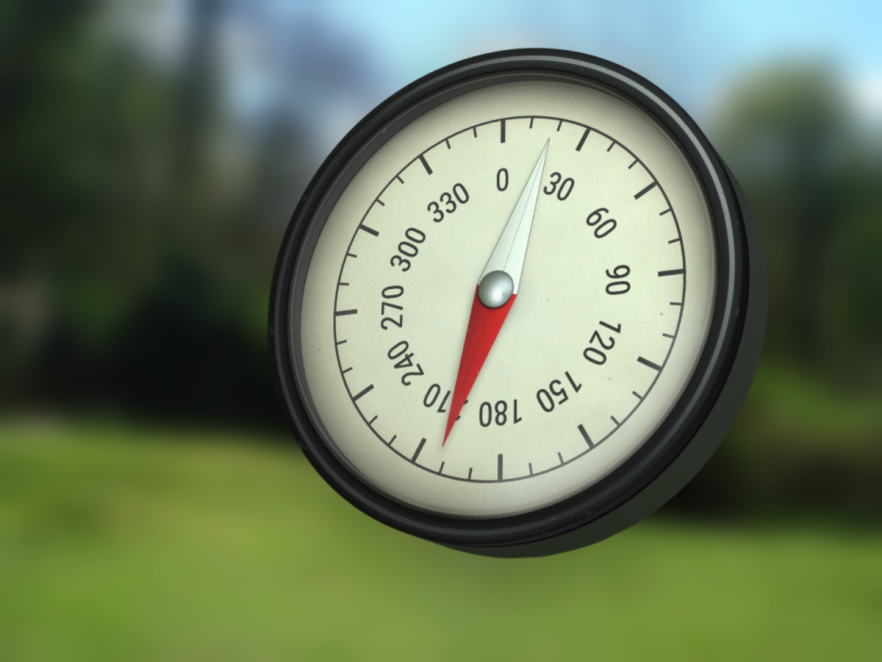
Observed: 200 °
